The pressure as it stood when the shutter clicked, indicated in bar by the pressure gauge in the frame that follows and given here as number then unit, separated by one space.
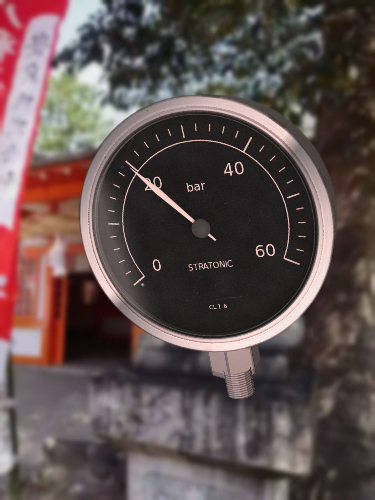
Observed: 20 bar
